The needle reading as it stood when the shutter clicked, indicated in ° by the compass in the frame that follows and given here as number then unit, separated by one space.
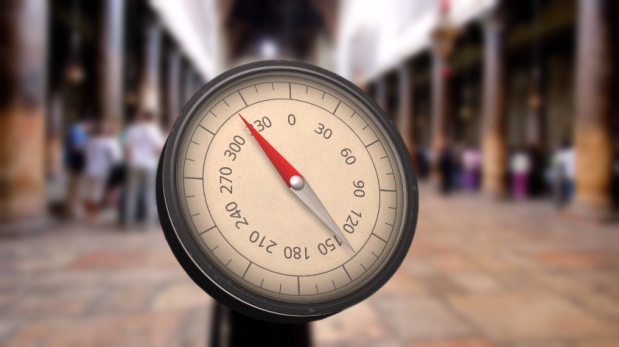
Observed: 320 °
